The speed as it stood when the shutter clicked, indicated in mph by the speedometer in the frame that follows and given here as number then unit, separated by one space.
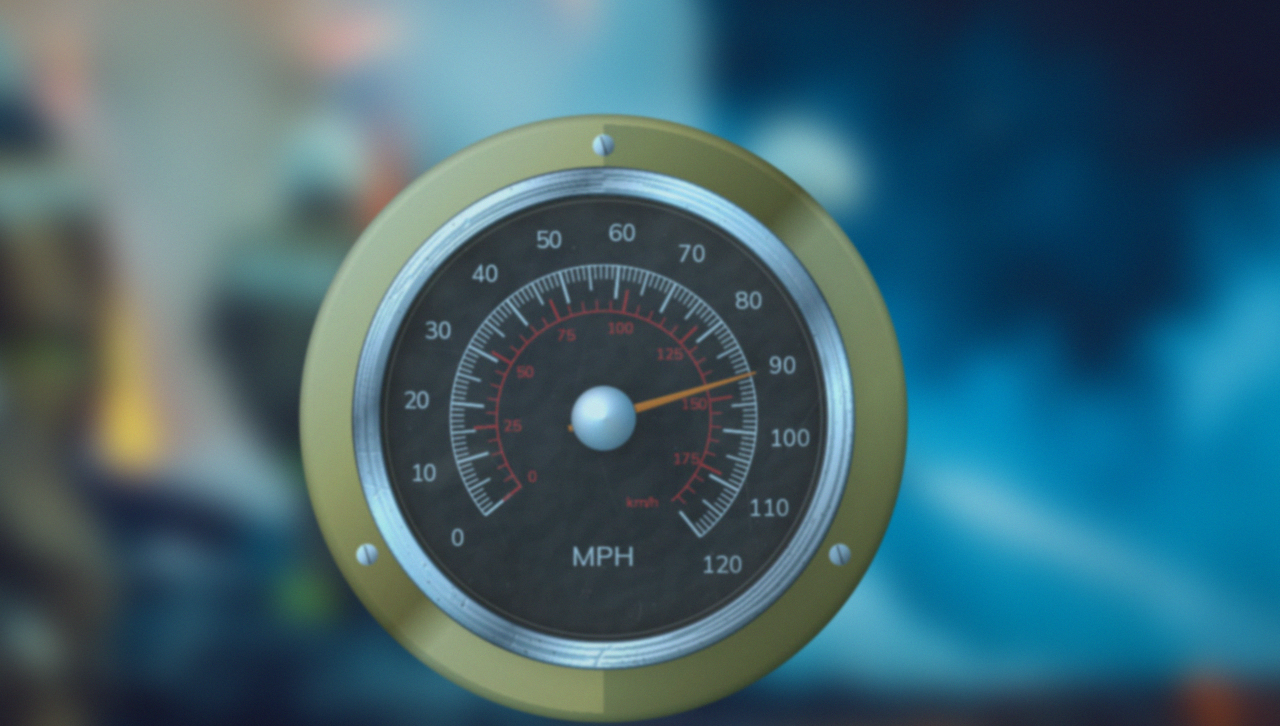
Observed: 90 mph
